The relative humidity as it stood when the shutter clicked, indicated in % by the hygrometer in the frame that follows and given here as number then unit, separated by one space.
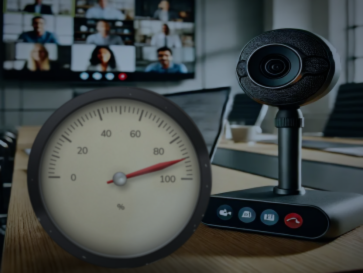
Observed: 90 %
